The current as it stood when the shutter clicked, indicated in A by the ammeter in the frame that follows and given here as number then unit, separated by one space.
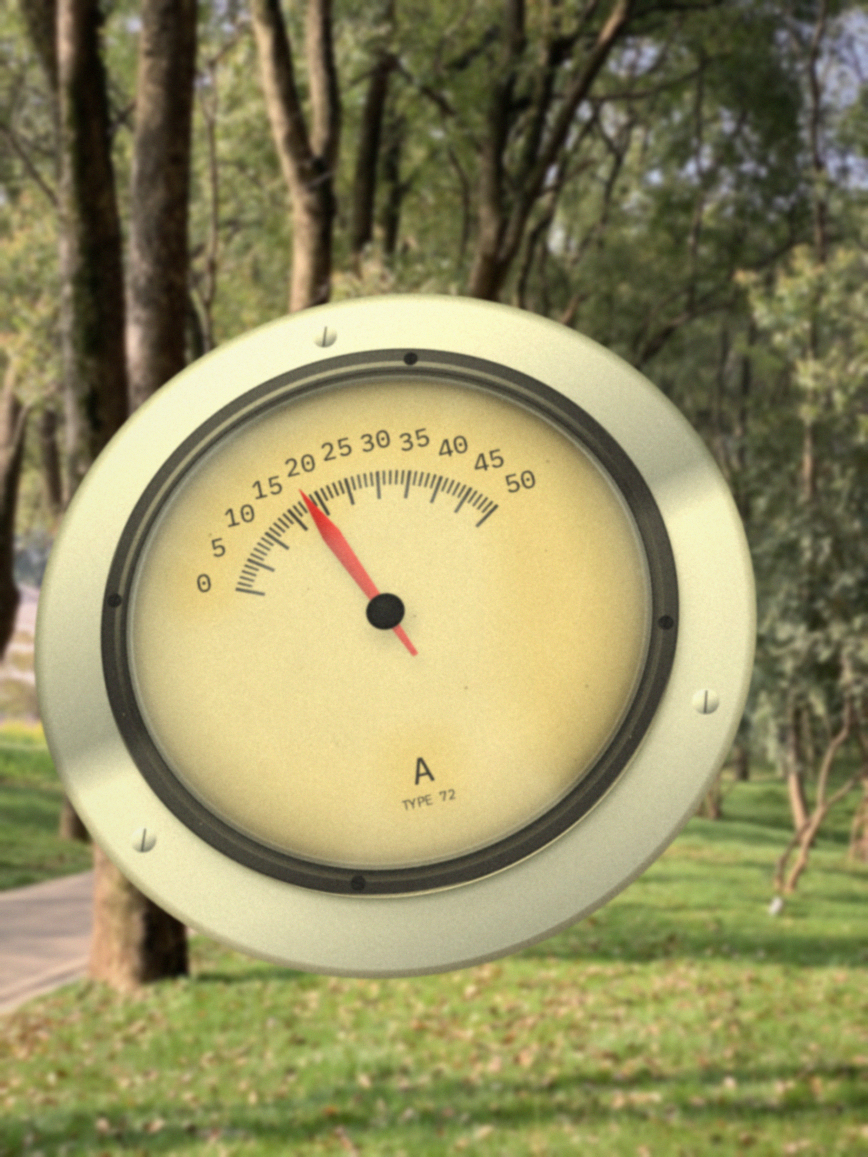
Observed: 18 A
